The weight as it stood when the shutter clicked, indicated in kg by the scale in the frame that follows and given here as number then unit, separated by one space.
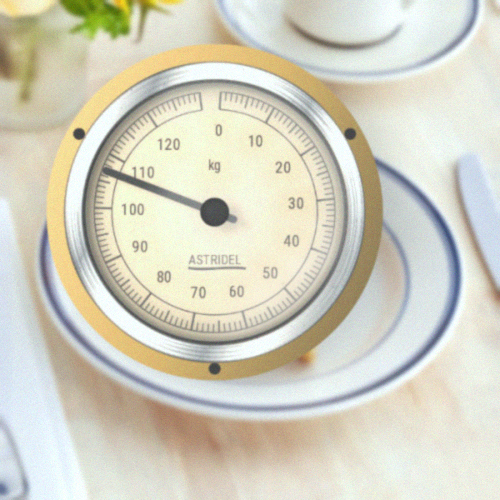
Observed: 107 kg
